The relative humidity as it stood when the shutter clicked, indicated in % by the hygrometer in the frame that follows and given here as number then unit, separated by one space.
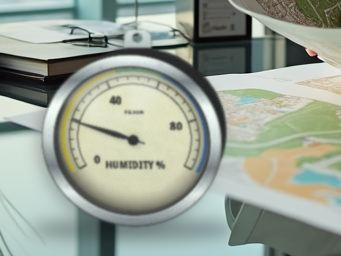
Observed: 20 %
